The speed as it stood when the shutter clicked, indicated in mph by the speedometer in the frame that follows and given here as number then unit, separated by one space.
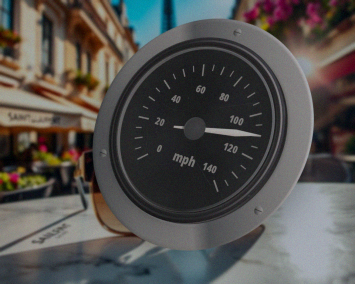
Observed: 110 mph
